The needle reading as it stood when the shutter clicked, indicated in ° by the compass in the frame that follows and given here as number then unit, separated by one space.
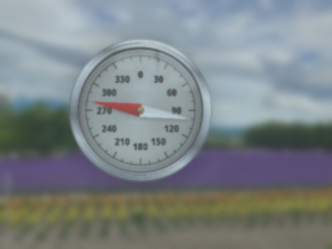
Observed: 280 °
